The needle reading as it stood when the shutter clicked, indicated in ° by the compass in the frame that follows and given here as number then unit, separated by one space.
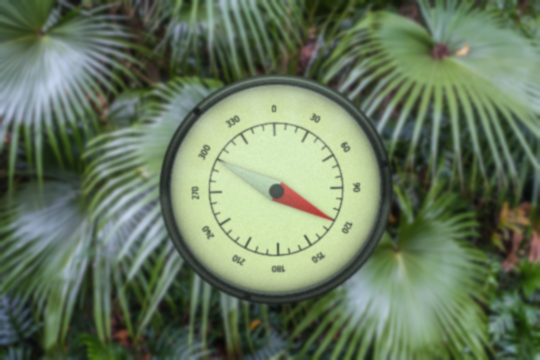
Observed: 120 °
